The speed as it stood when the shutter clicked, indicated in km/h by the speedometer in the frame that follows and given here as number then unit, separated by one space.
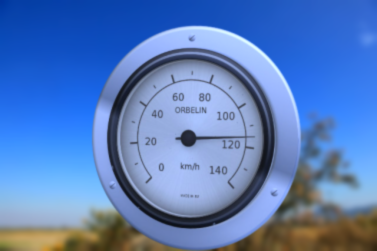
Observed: 115 km/h
